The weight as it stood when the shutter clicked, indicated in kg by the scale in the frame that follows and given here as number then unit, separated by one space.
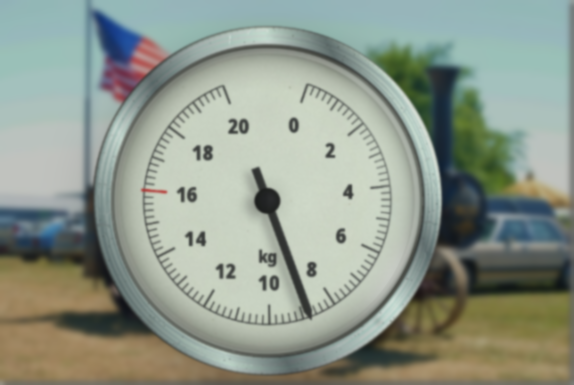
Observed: 8.8 kg
